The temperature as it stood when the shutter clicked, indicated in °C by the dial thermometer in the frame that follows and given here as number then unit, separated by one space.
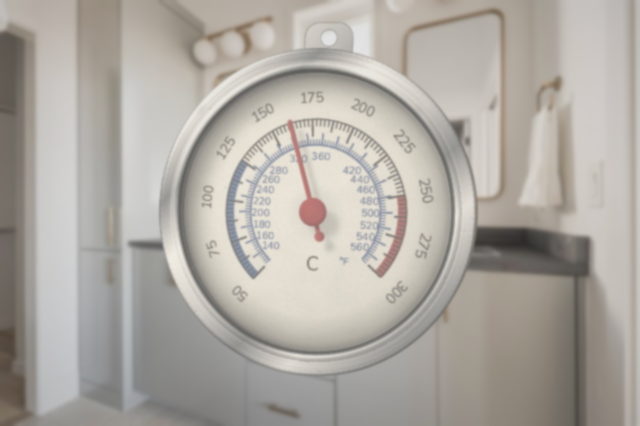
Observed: 162.5 °C
